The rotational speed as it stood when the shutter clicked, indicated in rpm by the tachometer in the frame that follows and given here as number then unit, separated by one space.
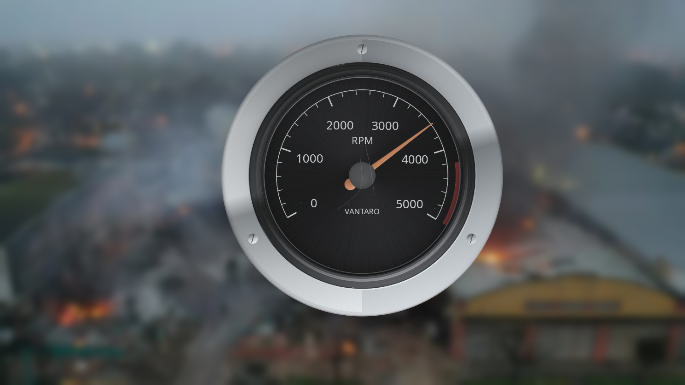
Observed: 3600 rpm
